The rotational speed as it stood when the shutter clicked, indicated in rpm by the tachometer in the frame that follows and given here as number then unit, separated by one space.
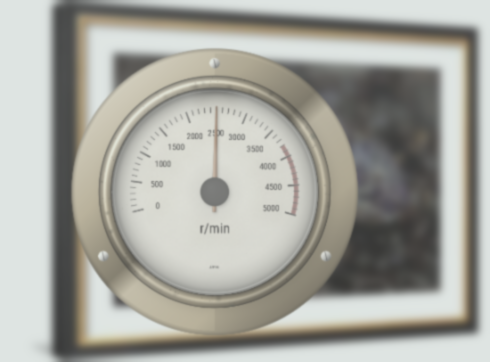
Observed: 2500 rpm
